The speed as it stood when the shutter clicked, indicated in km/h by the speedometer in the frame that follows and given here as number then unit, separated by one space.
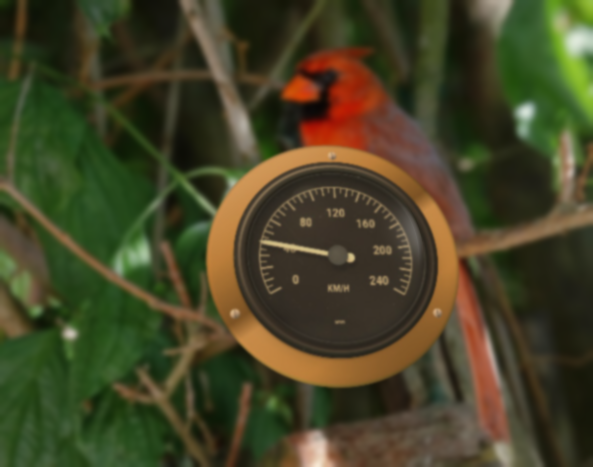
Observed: 40 km/h
